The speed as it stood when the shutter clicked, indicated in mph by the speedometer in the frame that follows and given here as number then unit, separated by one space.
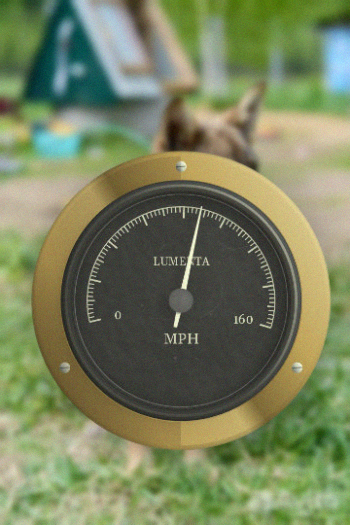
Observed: 88 mph
